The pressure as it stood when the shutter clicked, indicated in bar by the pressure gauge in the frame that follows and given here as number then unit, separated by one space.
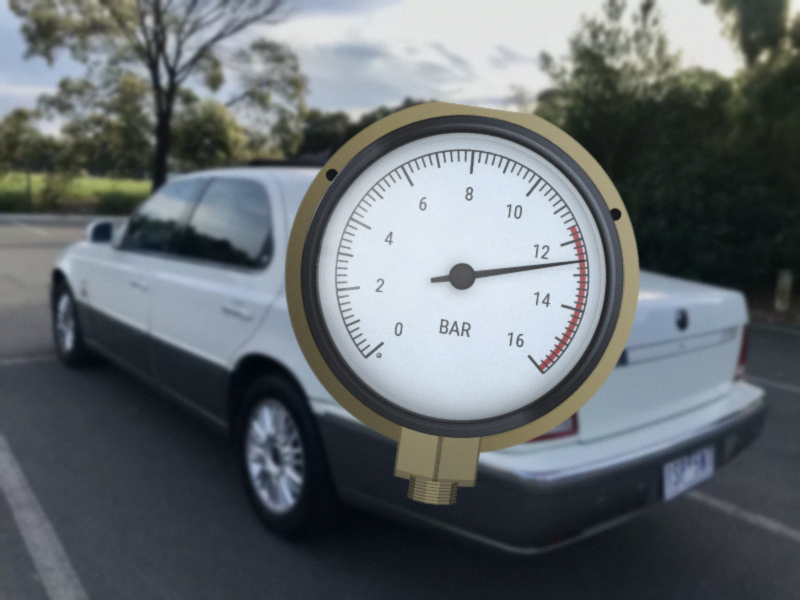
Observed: 12.6 bar
